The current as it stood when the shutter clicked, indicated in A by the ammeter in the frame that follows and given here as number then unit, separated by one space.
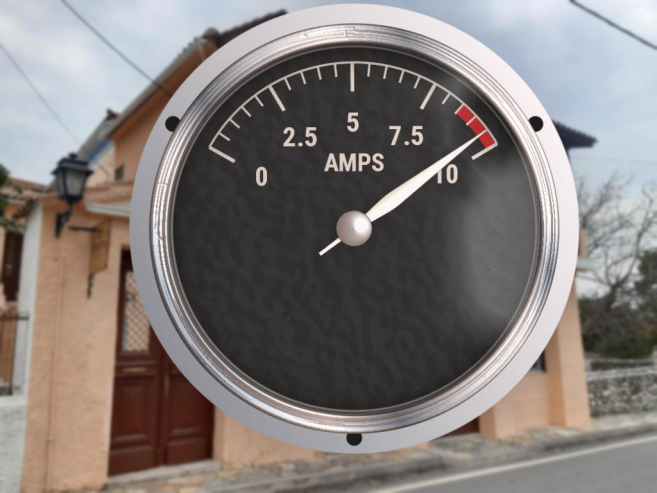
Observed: 9.5 A
